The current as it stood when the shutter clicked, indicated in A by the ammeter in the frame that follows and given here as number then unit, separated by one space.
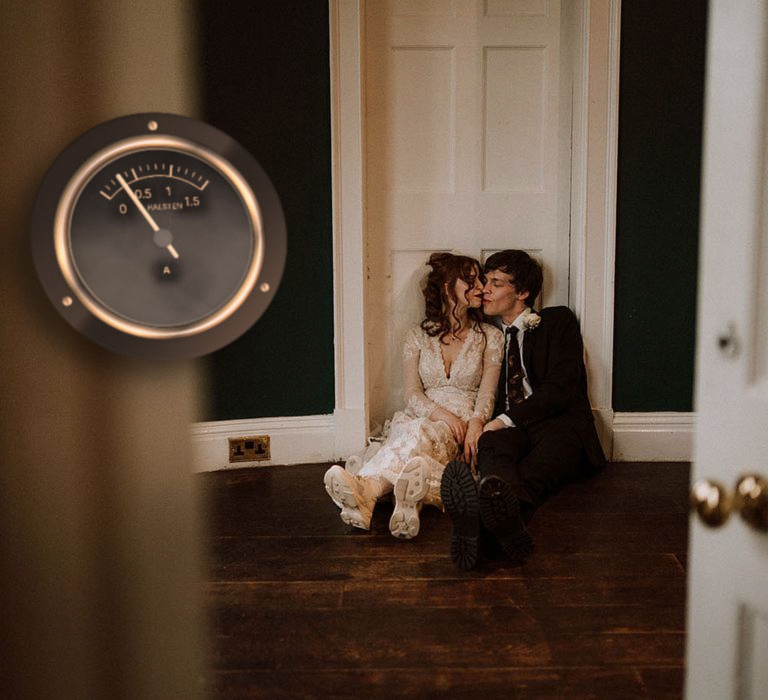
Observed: 0.3 A
